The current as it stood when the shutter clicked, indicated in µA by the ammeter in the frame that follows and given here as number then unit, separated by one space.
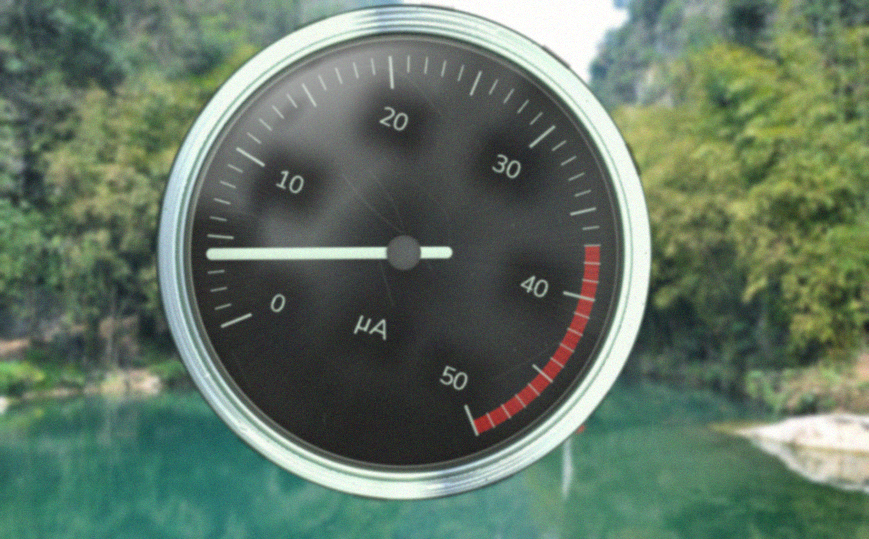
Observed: 4 µA
